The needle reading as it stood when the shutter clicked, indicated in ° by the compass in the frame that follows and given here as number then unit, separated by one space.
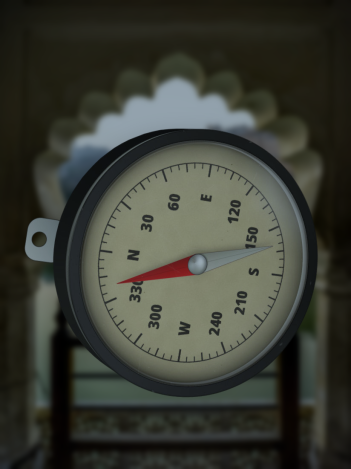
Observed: 340 °
